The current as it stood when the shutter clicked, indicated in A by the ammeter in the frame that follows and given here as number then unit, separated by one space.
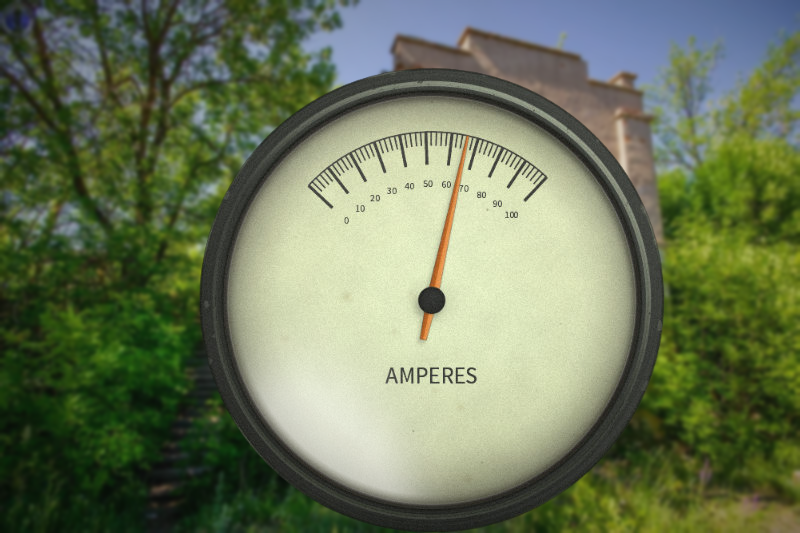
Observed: 66 A
